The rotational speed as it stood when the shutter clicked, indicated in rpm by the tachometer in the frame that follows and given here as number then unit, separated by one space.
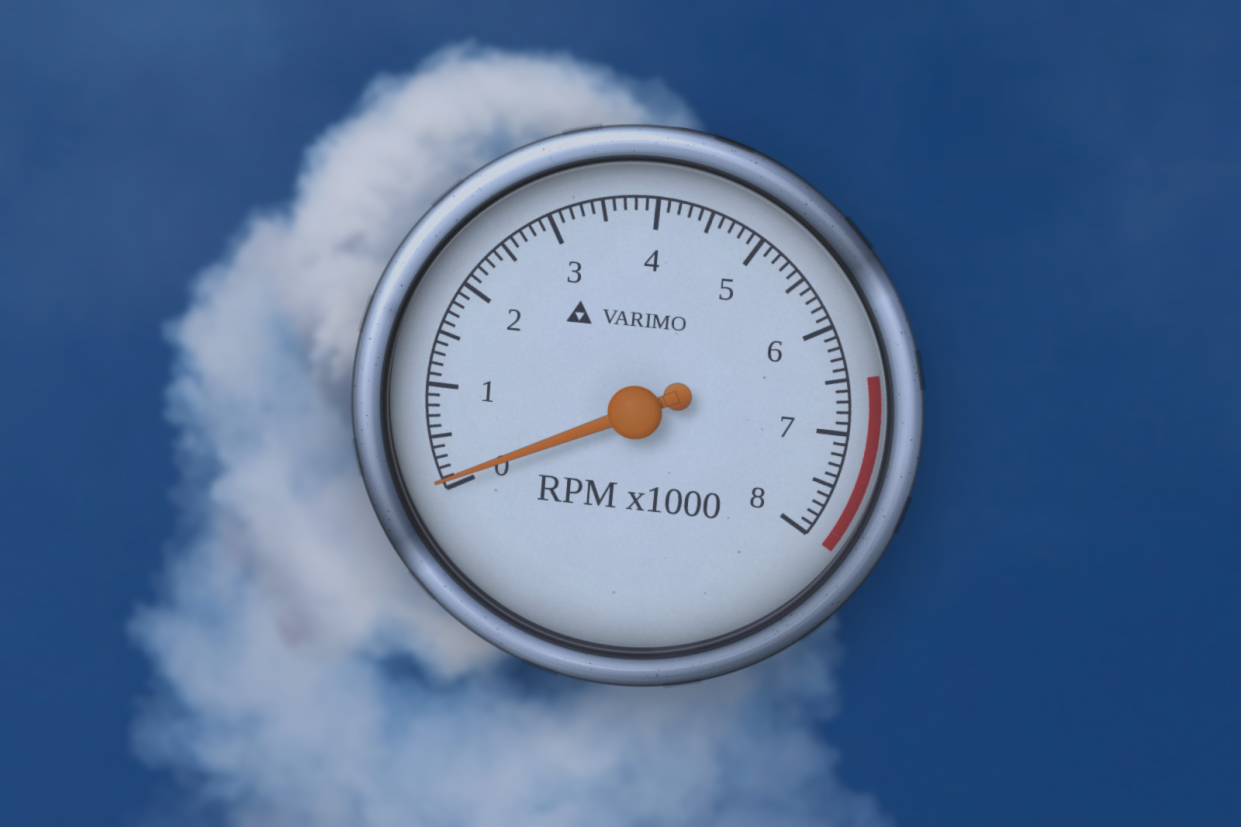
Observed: 100 rpm
